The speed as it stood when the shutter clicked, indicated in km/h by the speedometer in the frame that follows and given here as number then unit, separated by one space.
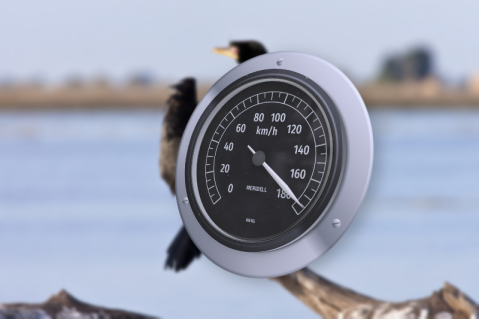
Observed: 175 km/h
